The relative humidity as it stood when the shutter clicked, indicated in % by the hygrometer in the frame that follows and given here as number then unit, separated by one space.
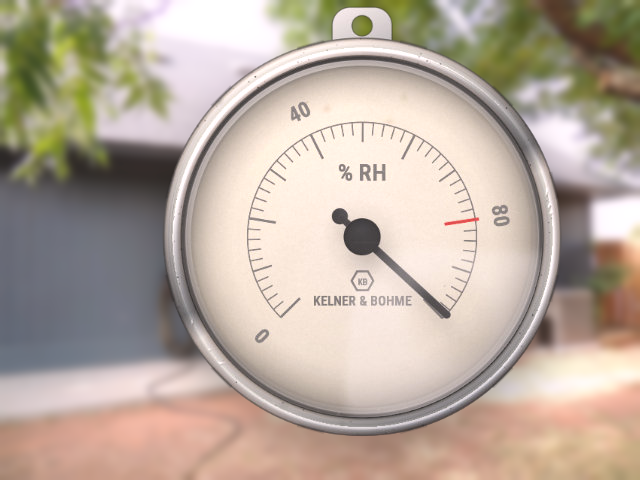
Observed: 99 %
